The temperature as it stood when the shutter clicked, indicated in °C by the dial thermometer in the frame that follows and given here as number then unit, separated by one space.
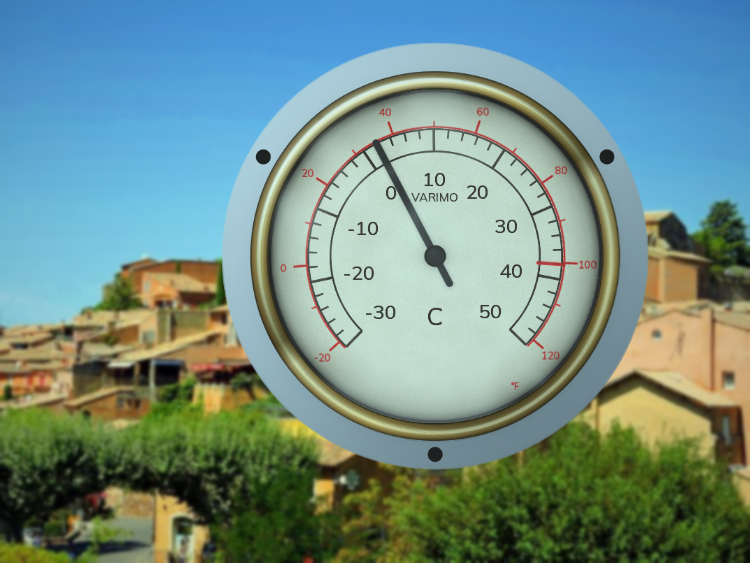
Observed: 2 °C
